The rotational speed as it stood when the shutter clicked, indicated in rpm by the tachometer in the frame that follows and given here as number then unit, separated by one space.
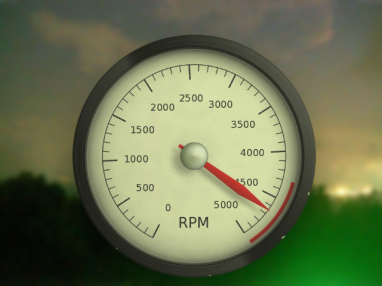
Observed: 4650 rpm
